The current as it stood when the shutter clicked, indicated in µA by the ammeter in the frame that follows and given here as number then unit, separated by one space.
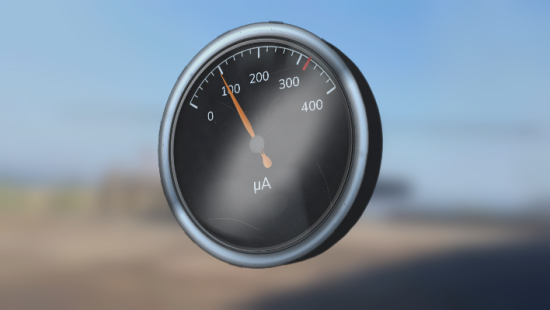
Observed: 100 µA
